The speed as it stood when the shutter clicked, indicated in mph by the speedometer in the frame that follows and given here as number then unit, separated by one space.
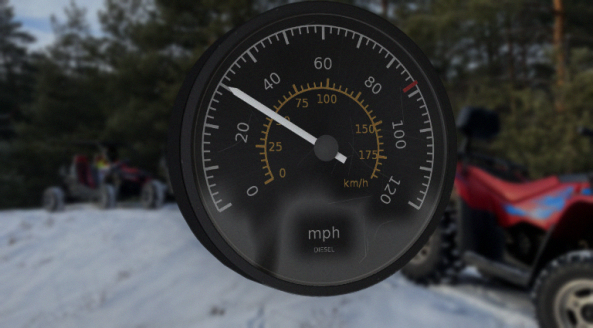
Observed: 30 mph
